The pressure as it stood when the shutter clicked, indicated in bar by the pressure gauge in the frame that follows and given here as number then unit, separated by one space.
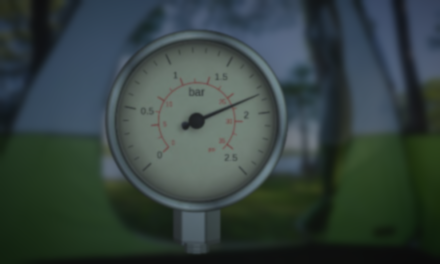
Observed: 1.85 bar
